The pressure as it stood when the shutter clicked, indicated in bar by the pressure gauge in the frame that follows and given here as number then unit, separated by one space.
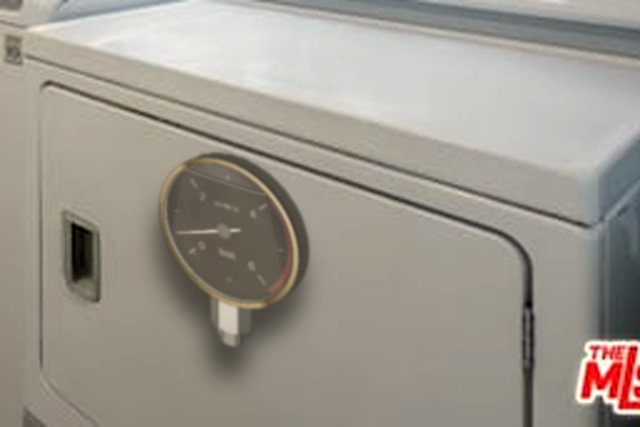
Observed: 0.5 bar
